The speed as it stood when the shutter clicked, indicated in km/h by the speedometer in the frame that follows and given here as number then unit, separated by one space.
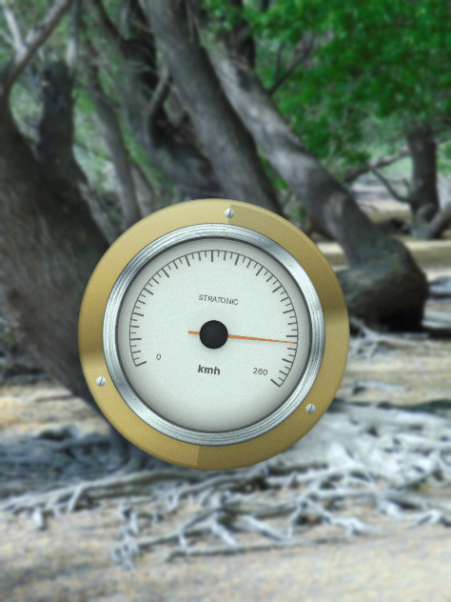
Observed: 225 km/h
